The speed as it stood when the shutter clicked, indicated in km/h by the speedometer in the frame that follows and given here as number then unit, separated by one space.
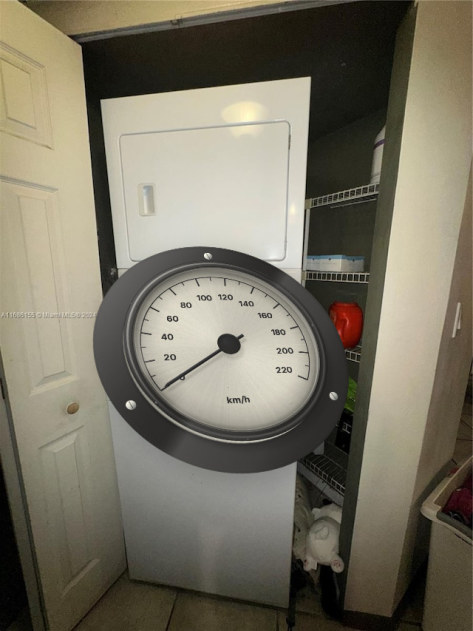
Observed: 0 km/h
